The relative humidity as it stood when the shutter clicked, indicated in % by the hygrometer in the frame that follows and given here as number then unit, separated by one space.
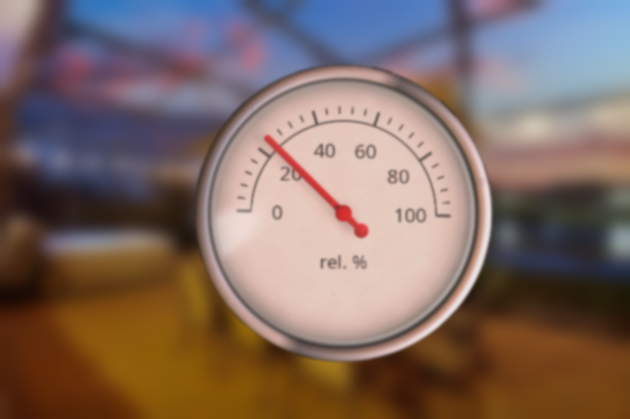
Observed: 24 %
